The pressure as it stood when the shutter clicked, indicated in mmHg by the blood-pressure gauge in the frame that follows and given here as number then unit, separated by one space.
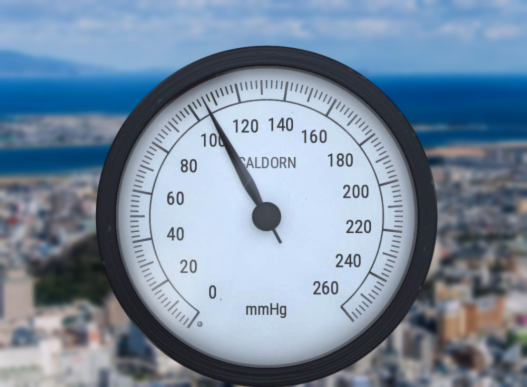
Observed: 106 mmHg
